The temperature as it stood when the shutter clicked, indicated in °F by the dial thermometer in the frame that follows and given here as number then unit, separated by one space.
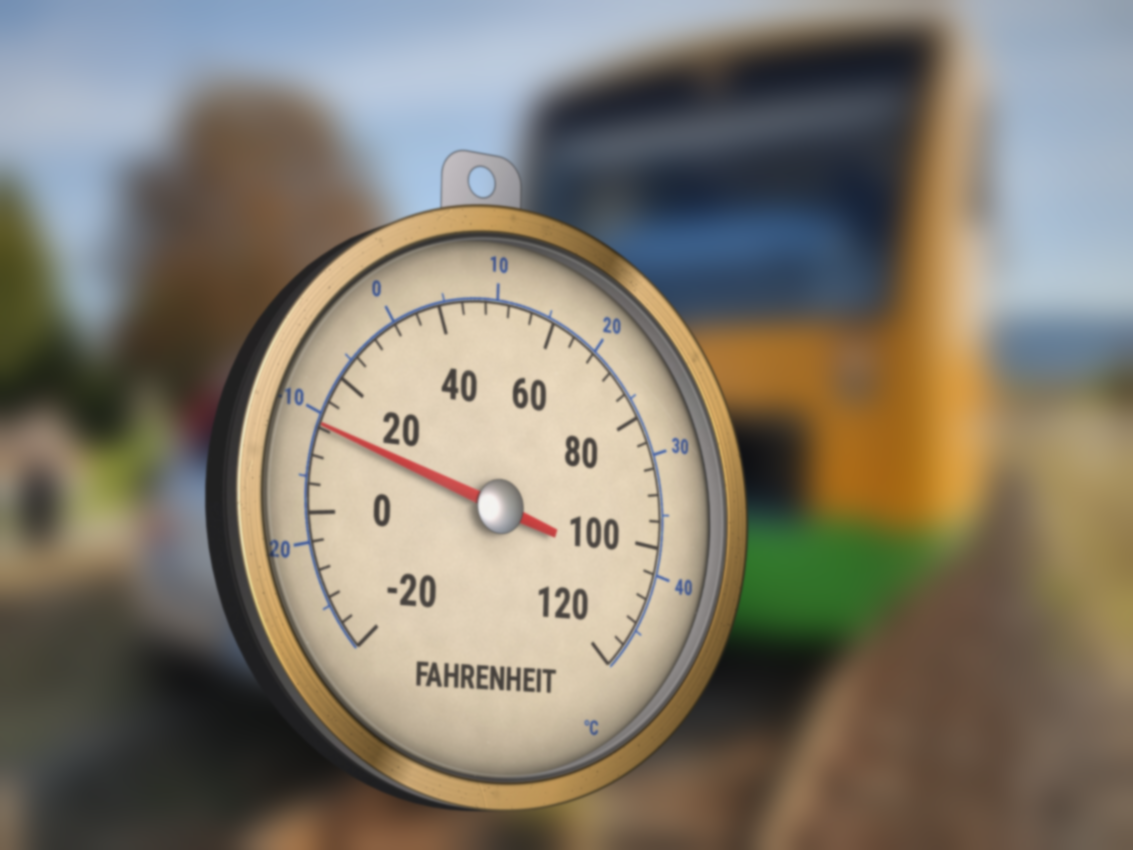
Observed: 12 °F
